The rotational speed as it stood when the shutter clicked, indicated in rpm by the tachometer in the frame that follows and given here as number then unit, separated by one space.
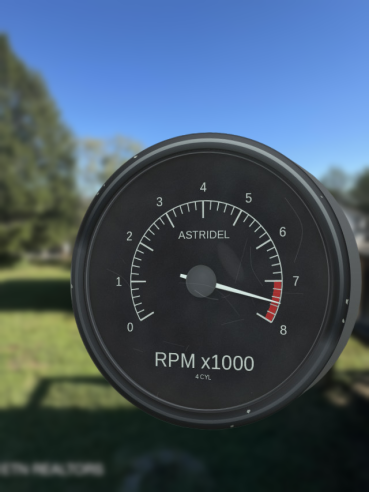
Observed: 7500 rpm
